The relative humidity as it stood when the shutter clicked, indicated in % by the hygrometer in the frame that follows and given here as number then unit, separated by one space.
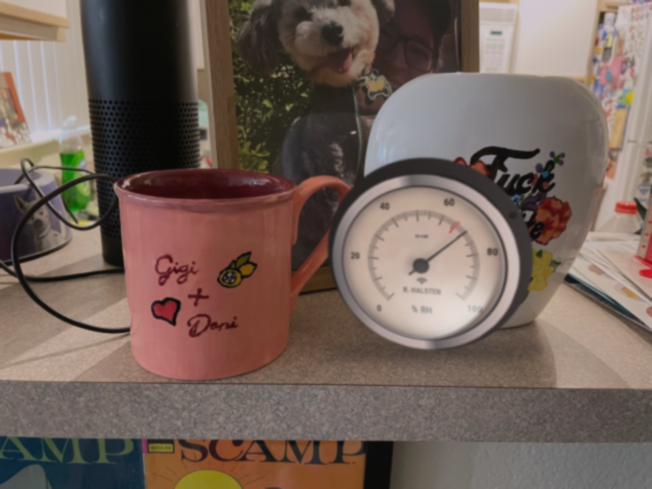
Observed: 70 %
